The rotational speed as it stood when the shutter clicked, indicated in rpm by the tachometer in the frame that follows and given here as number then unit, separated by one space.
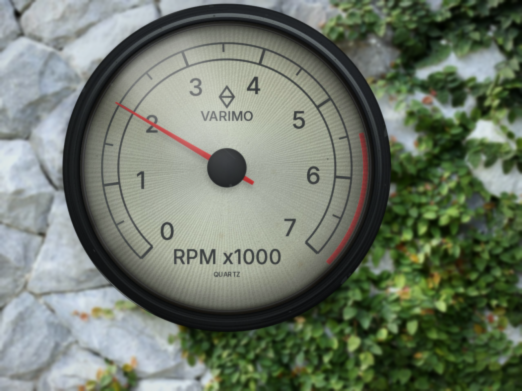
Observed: 2000 rpm
